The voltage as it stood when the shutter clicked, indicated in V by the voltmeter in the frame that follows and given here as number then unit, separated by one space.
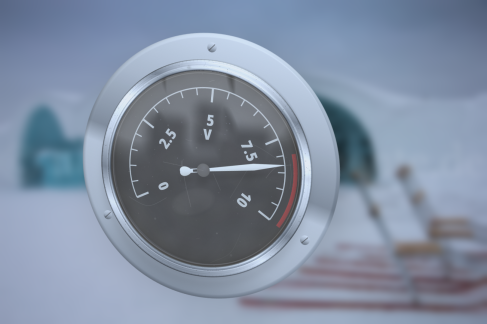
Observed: 8.25 V
